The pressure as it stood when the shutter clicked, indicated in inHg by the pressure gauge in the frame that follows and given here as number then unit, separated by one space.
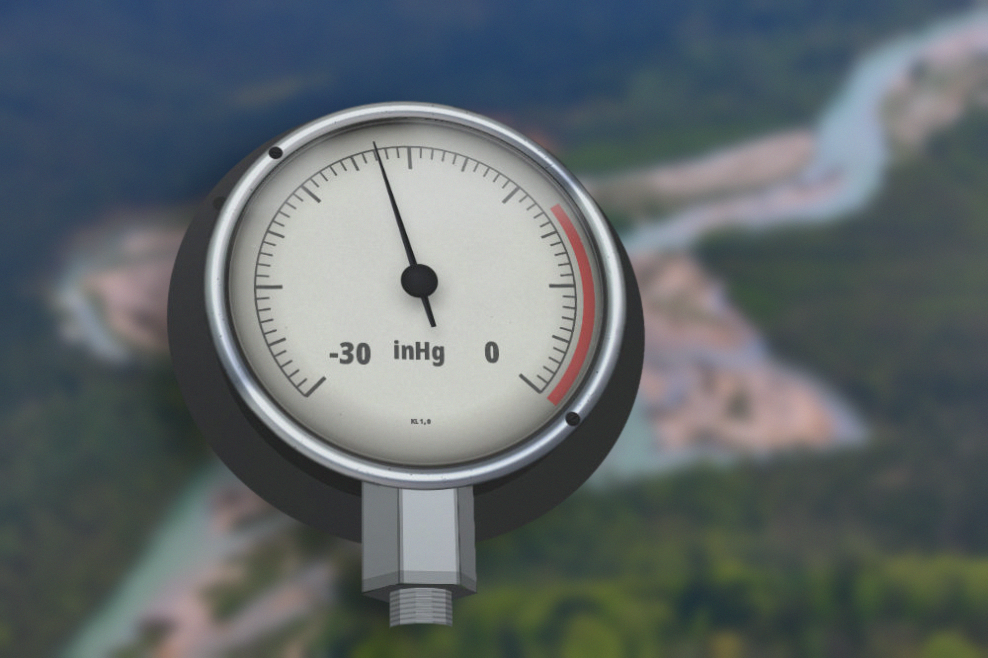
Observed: -16.5 inHg
